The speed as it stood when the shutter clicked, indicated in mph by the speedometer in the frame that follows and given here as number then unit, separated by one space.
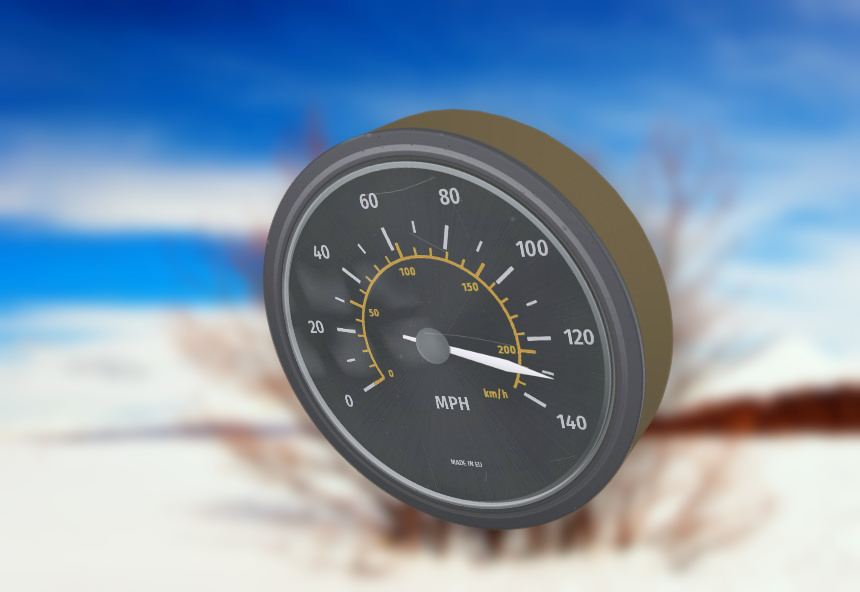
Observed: 130 mph
